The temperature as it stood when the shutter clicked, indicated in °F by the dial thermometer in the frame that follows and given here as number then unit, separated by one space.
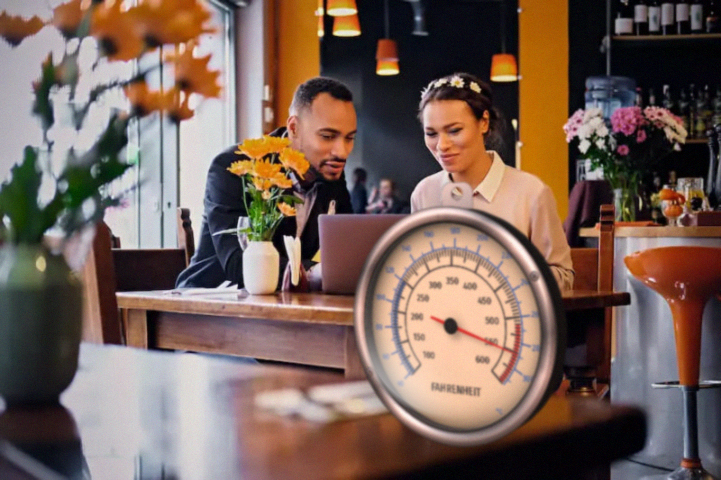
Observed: 550 °F
